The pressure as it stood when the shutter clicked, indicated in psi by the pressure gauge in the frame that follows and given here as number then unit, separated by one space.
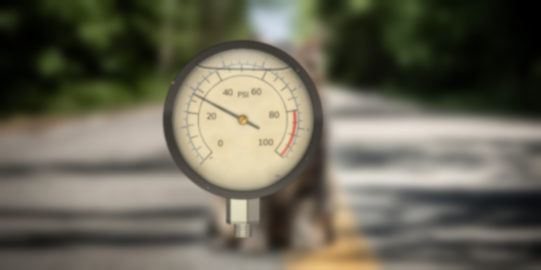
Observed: 27.5 psi
